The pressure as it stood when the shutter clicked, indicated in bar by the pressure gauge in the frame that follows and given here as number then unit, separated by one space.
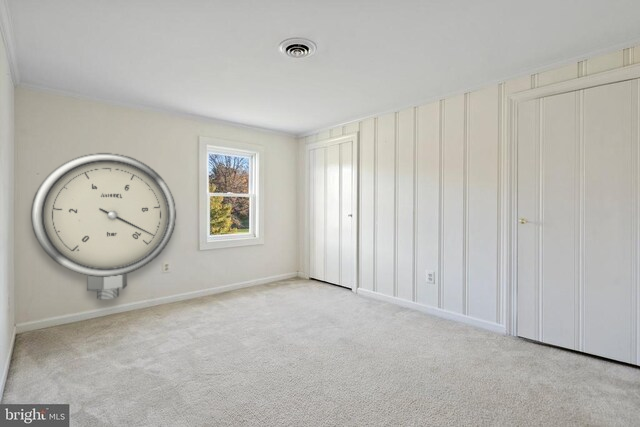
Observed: 9.5 bar
